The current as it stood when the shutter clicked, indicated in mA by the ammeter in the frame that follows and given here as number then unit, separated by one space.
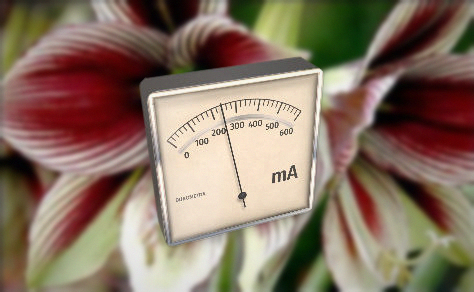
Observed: 240 mA
